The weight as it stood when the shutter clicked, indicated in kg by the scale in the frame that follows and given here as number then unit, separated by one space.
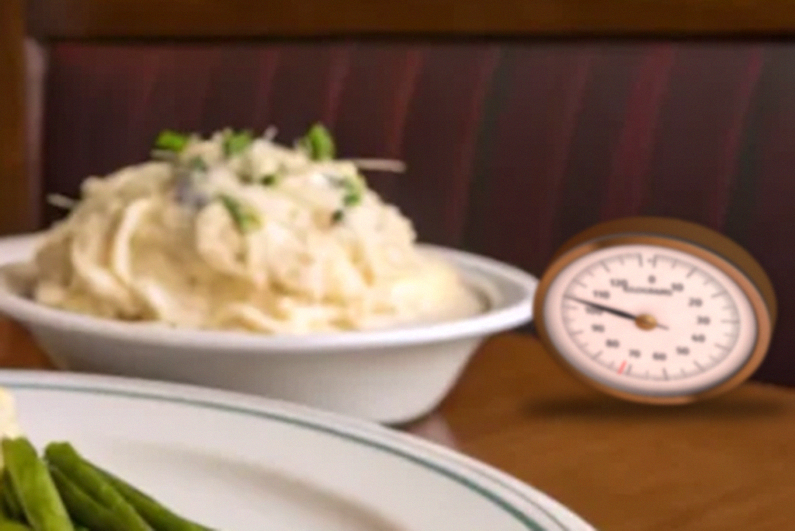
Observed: 105 kg
